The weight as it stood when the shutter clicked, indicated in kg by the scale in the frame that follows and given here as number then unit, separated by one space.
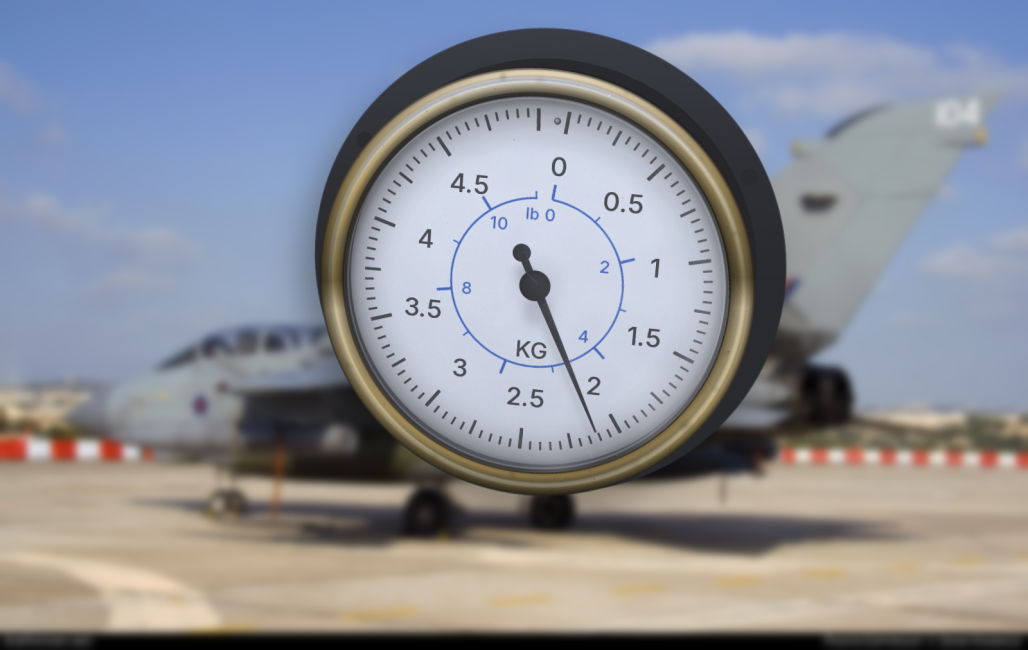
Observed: 2.1 kg
